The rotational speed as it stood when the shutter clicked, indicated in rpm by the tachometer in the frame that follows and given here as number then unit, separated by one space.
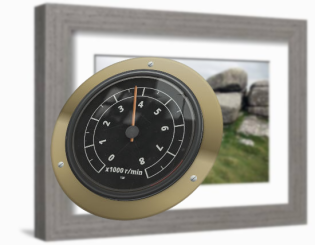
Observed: 3750 rpm
